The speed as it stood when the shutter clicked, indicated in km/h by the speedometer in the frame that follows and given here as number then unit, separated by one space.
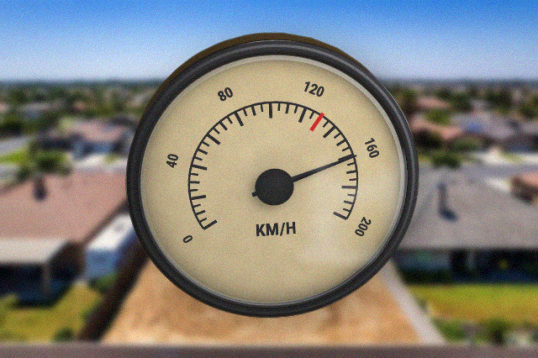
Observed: 160 km/h
